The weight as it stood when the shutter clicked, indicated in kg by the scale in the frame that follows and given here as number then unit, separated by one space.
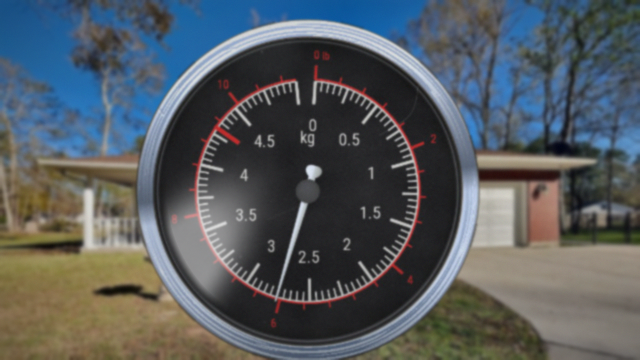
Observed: 2.75 kg
